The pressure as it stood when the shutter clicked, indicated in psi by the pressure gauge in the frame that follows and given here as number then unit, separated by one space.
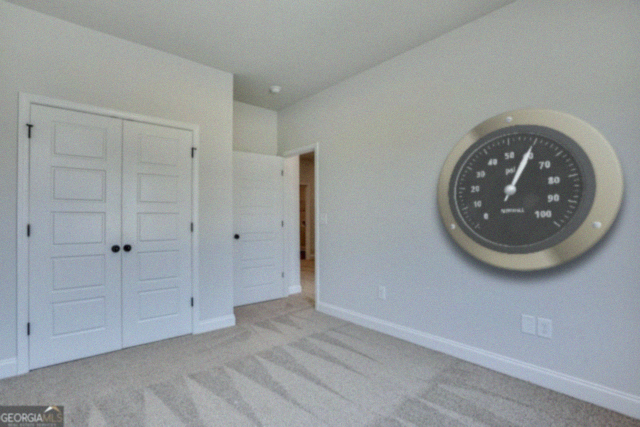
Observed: 60 psi
